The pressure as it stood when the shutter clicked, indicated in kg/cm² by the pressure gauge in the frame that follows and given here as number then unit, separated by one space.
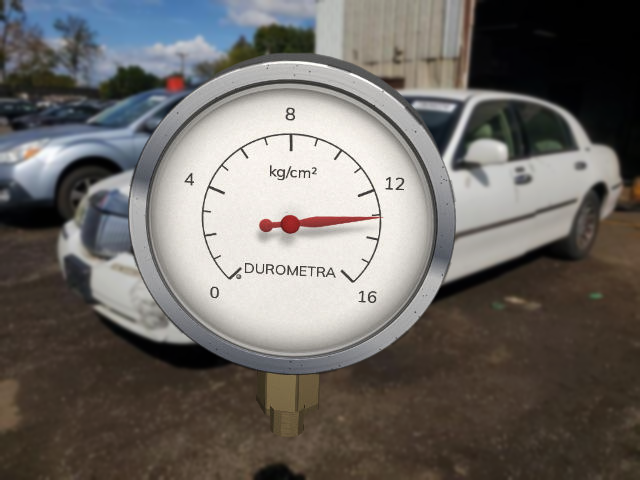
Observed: 13 kg/cm²
